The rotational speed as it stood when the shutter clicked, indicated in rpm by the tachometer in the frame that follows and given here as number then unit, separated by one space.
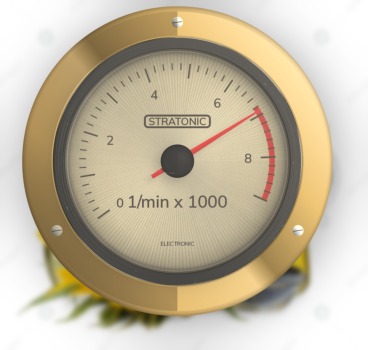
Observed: 6900 rpm
